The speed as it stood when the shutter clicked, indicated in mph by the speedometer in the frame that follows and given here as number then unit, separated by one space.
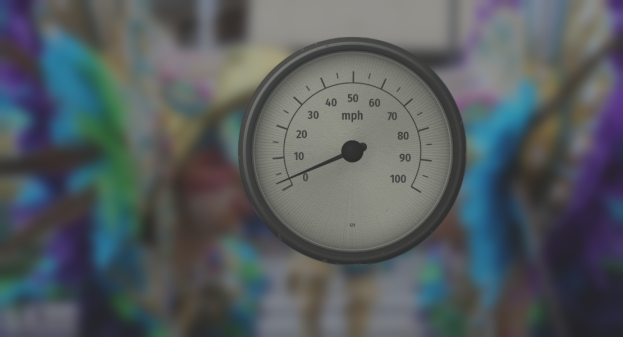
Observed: 2.5 mph
